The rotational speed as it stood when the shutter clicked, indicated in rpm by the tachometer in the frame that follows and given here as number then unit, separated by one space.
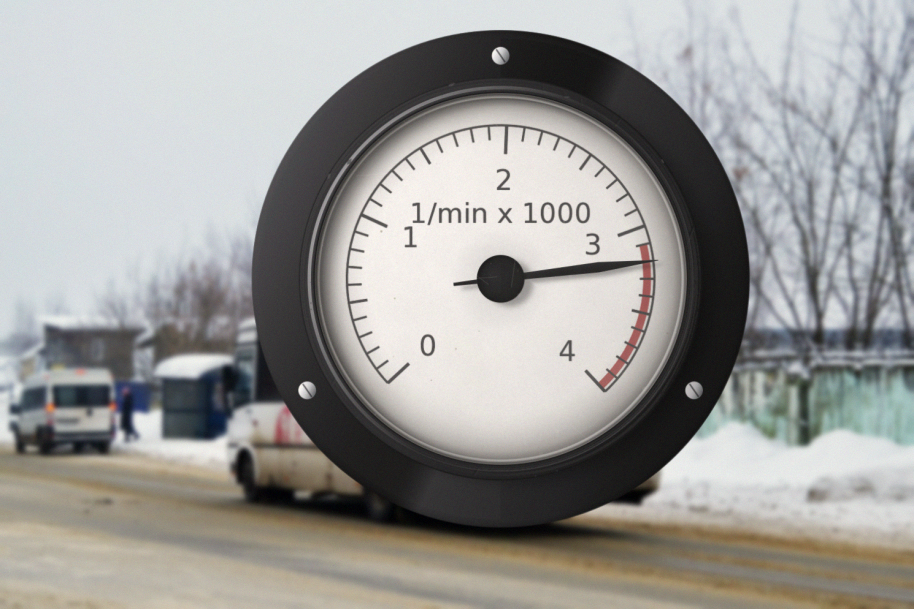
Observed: 3200 rpm
